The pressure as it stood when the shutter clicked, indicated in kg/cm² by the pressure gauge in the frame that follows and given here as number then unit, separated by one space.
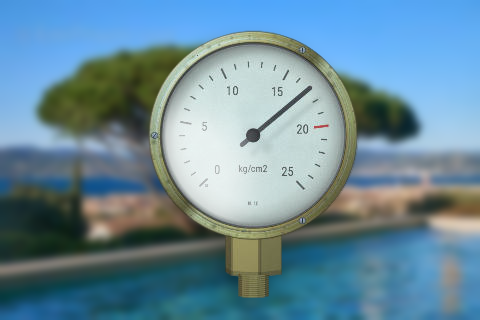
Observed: 17 kg/cm²
